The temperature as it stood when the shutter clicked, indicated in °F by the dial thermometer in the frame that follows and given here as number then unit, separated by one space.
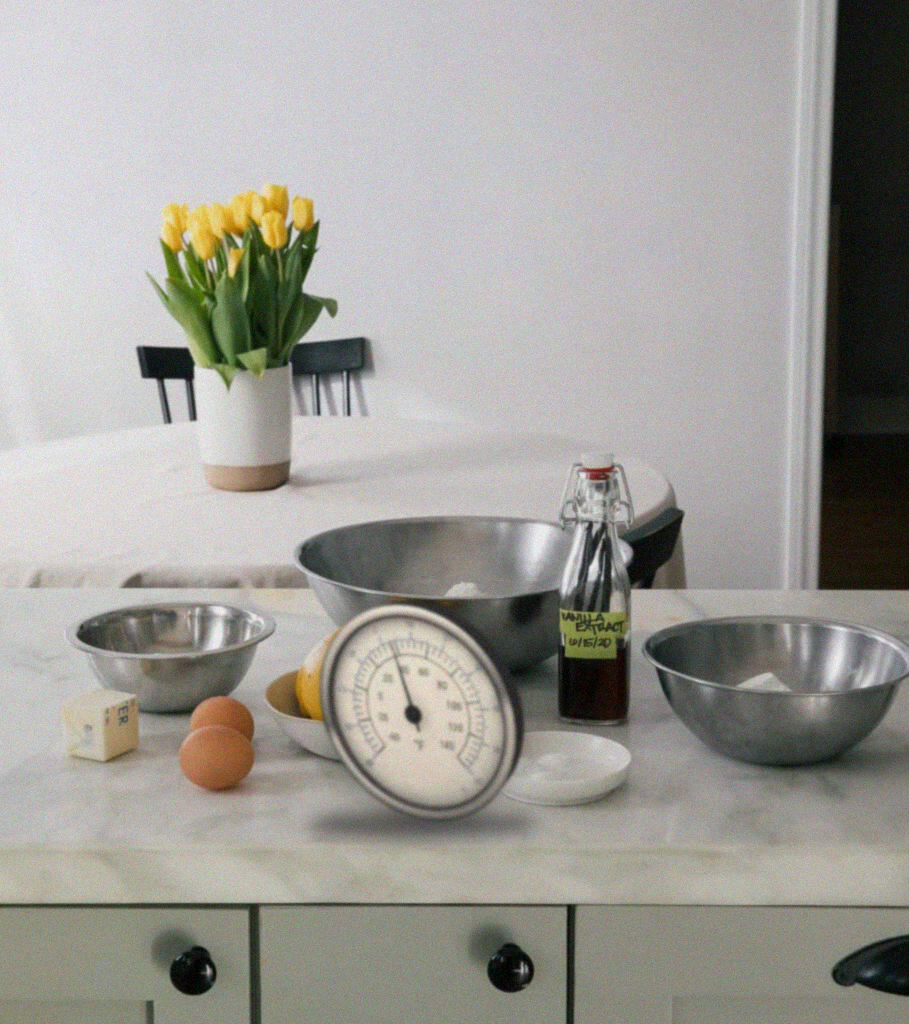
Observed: 40 °F
